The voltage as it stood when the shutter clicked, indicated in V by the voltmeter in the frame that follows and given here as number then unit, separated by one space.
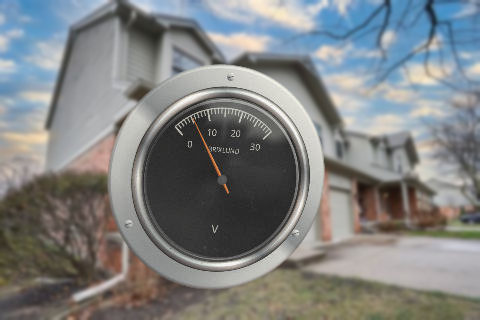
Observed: 5 V
